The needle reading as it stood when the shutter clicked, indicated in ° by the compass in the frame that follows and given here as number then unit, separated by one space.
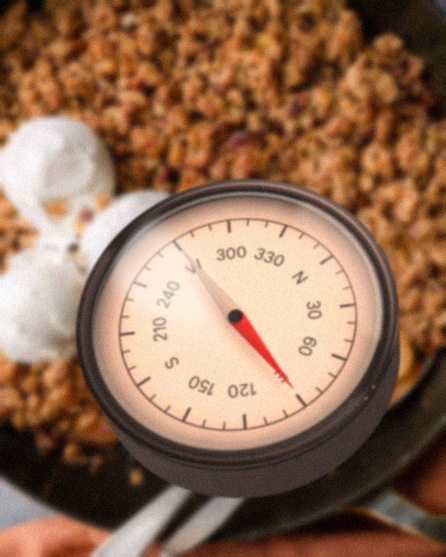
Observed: 90 °
